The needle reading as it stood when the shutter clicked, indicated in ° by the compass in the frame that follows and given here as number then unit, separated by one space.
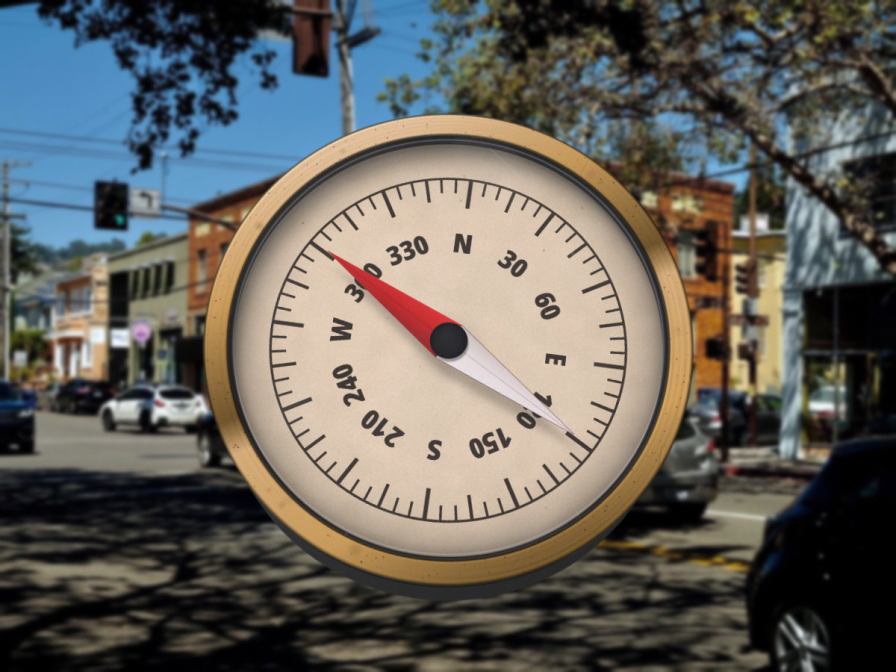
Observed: 300 °
